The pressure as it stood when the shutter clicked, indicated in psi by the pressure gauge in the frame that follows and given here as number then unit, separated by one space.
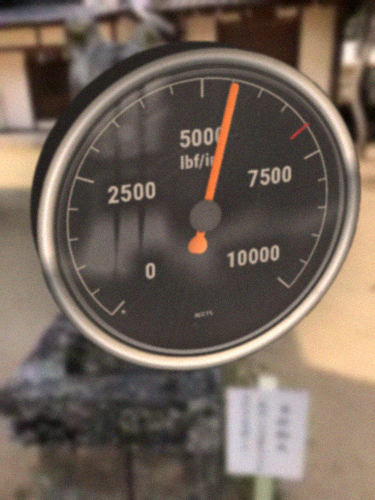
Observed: 5500 psi
